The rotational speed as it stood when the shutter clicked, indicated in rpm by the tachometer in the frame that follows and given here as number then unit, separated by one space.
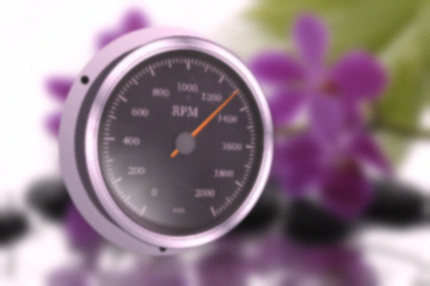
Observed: 1300 rpm
